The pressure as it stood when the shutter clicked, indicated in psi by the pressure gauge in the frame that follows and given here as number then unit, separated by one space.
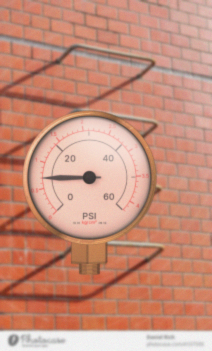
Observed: 10 psi
